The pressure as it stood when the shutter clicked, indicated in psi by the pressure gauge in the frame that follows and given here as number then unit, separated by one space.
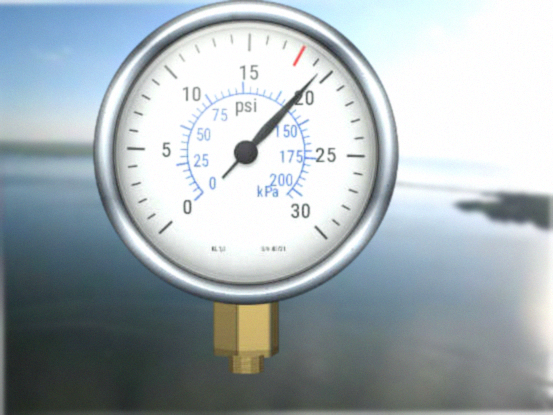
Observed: 19.5 psi
